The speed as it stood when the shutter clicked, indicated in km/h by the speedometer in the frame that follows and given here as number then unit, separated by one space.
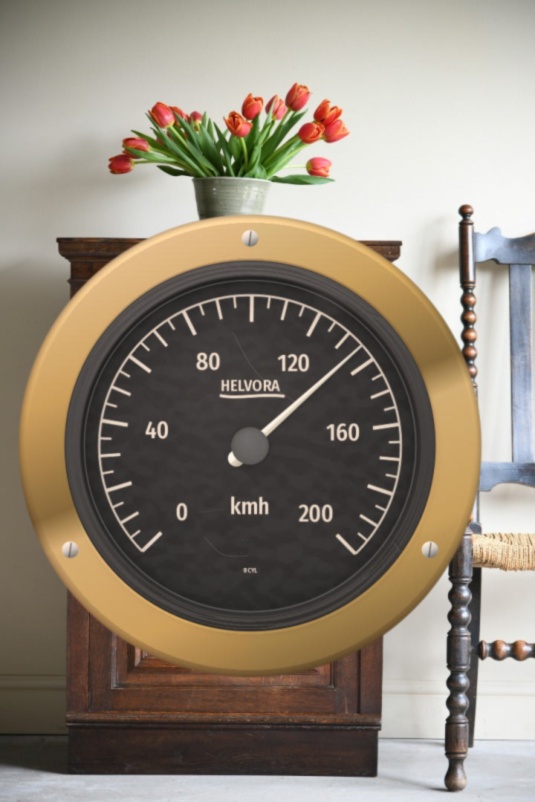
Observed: 135 km/h
